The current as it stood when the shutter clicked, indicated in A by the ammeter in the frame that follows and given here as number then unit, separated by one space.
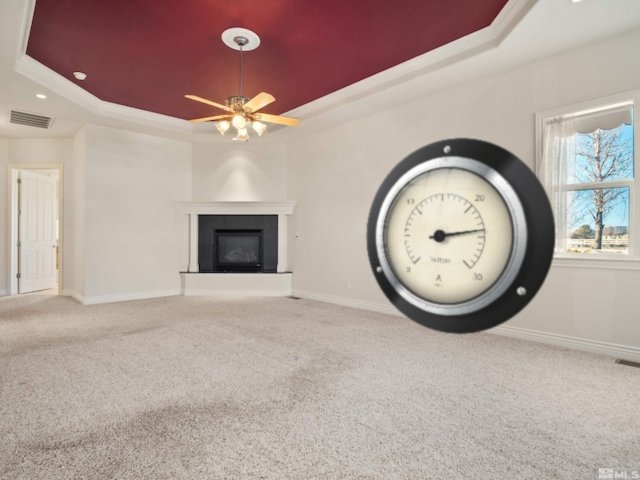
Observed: 24 A
